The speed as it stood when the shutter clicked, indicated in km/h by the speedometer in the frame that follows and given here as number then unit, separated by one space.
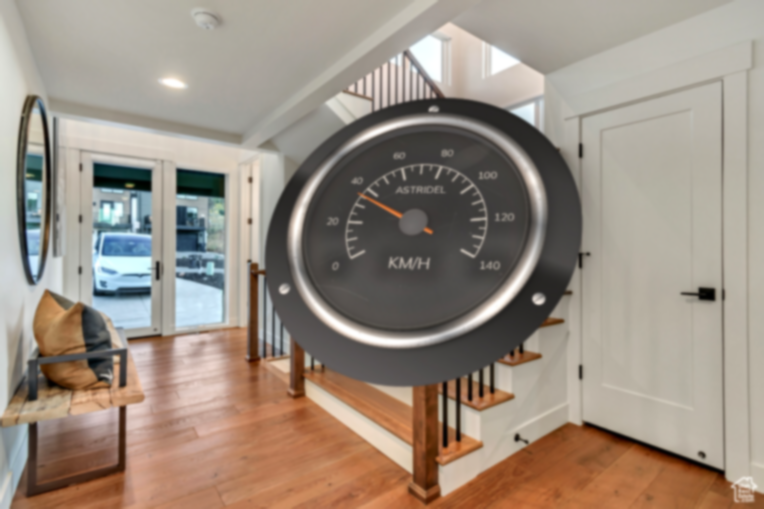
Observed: 35 km/h
